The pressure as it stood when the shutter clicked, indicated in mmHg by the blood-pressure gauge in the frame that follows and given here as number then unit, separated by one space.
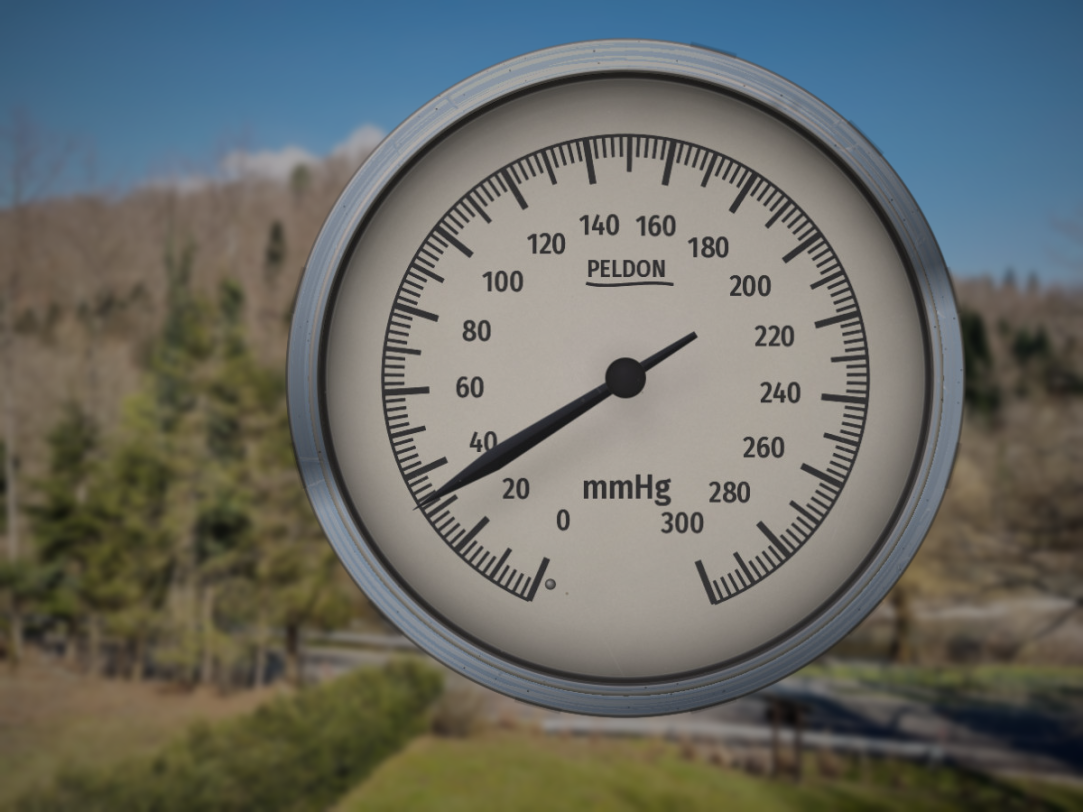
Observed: 33 mmHg
